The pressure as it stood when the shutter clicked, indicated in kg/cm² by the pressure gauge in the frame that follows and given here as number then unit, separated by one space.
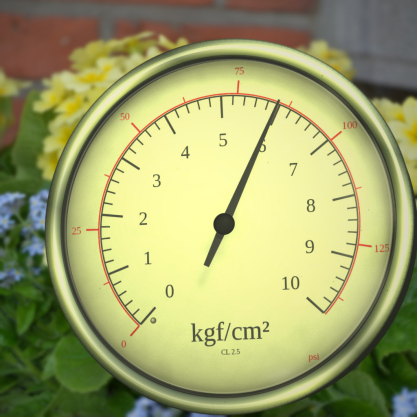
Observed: 6 kg/cm²
